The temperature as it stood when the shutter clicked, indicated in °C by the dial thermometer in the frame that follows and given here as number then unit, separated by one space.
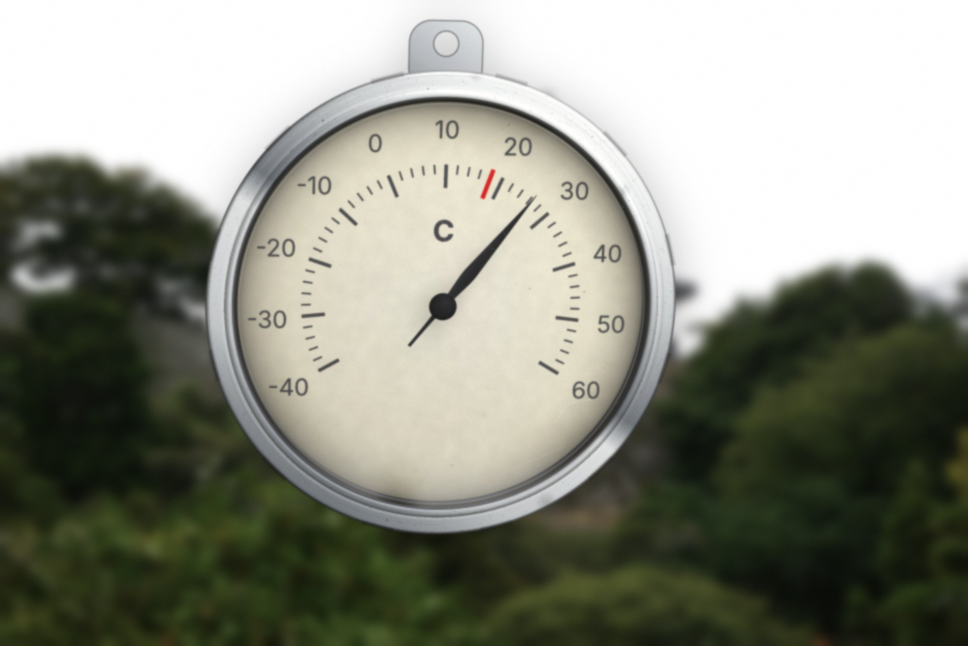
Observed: 26 °C
